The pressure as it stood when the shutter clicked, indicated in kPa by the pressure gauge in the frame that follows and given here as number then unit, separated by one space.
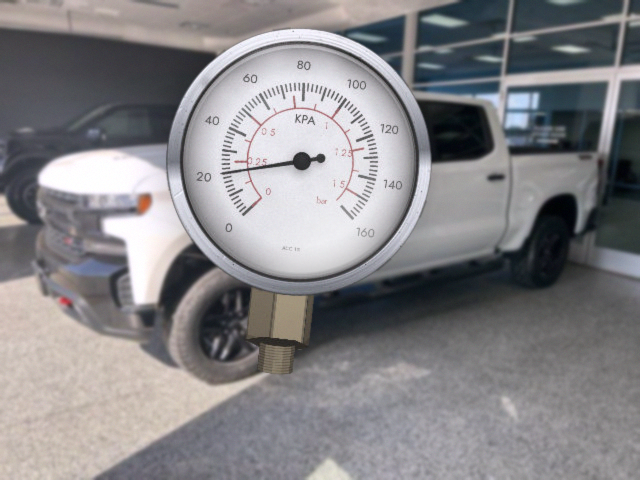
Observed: 20 kPa
